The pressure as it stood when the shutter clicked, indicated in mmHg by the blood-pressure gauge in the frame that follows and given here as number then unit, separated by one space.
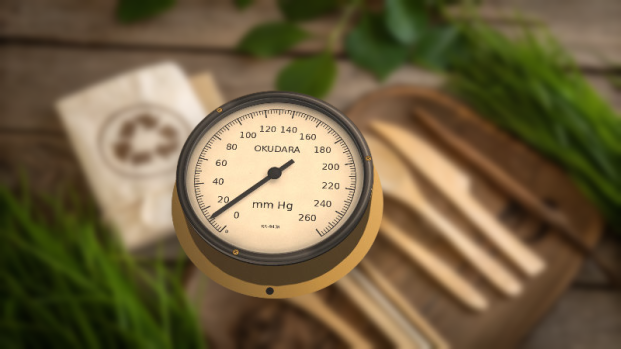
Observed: 10 mmHg
